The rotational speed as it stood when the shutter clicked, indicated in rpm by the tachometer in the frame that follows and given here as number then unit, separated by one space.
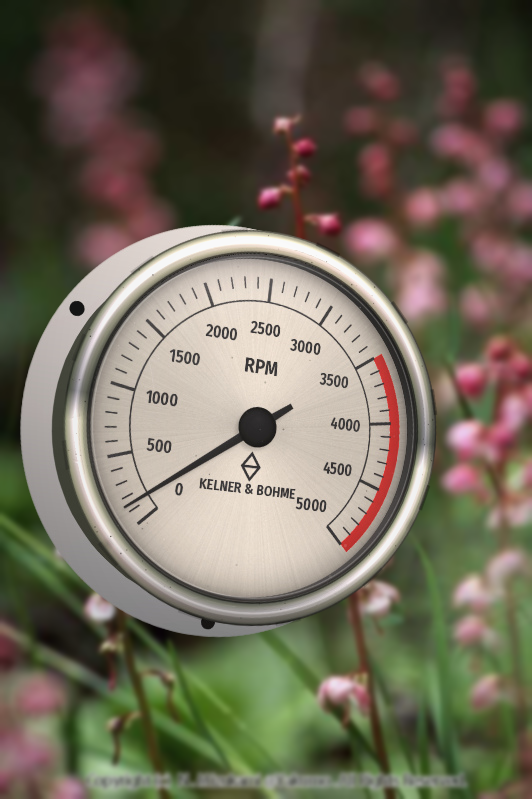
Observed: 150 rpm
